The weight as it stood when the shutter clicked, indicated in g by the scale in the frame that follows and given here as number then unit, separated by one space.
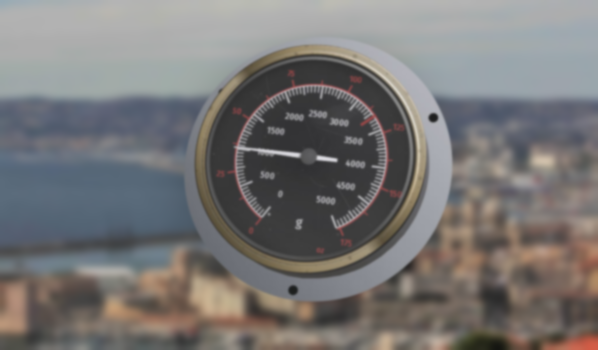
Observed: 1000 g
